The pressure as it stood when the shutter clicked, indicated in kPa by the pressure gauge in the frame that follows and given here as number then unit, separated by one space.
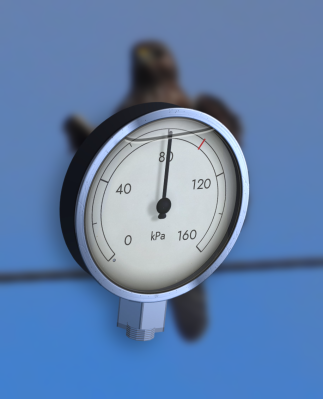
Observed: 80 kPa
